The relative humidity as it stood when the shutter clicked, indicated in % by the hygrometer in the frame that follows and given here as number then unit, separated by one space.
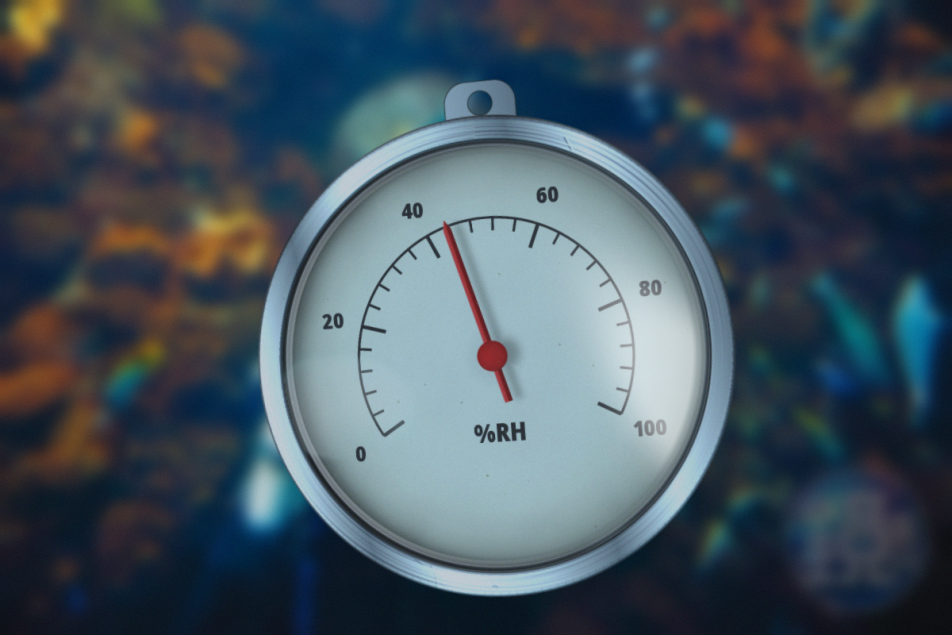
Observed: 44 %
